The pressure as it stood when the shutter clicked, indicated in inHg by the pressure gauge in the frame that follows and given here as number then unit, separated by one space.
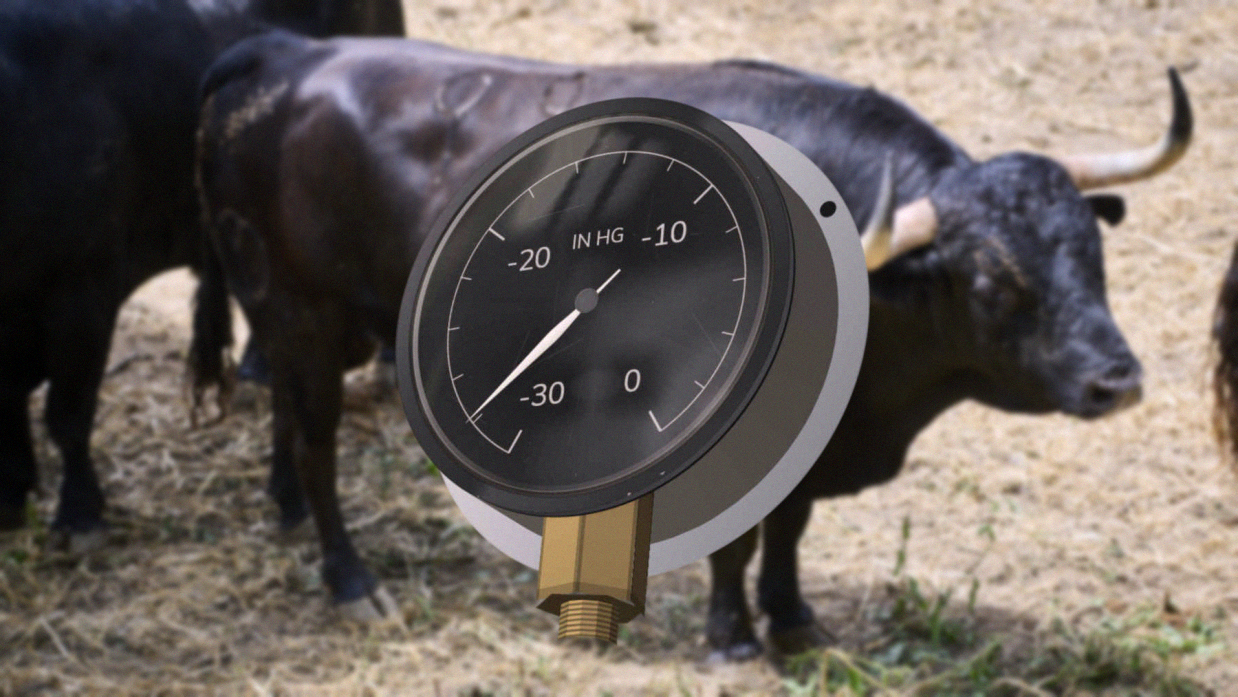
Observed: -28 inHg
